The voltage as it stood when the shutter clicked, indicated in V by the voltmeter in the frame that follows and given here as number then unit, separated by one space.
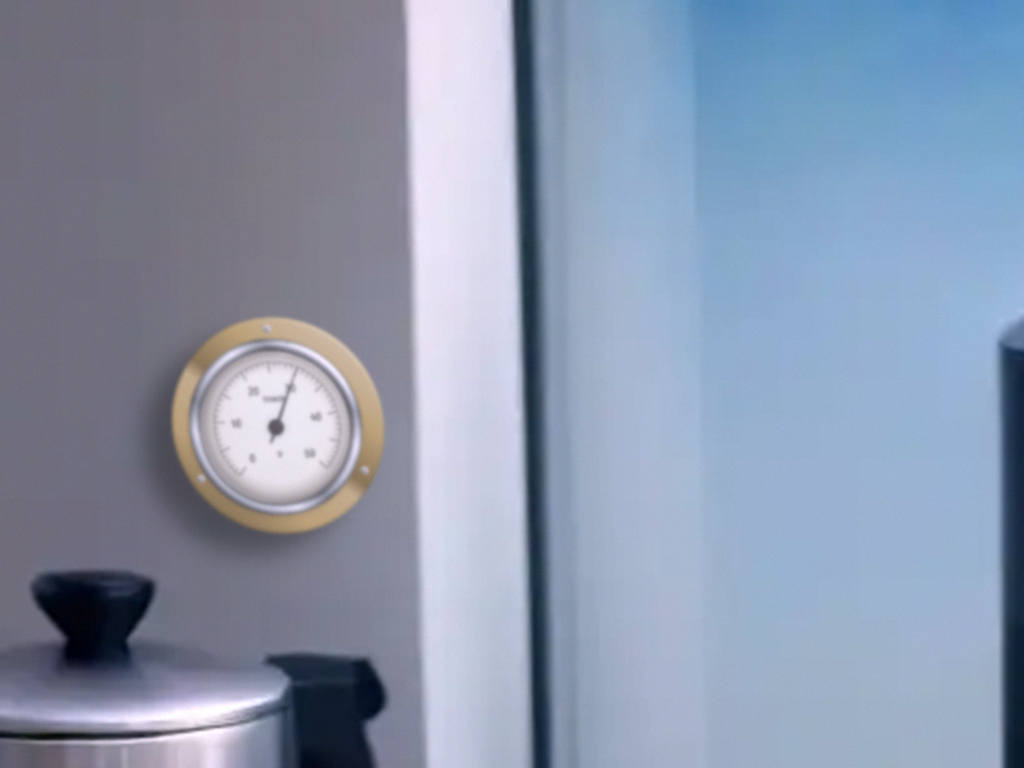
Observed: 30 V
